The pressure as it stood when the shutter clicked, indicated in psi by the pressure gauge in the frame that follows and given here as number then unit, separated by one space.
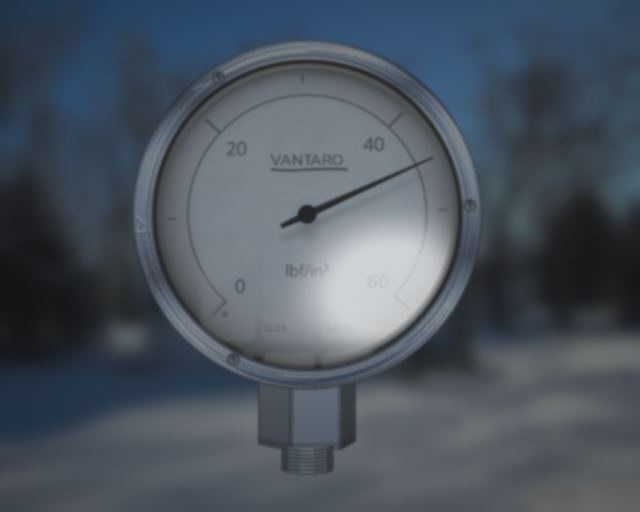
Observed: 45 psi
